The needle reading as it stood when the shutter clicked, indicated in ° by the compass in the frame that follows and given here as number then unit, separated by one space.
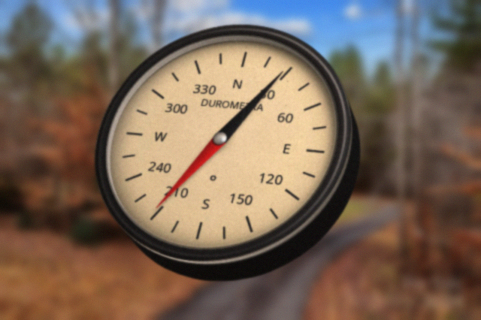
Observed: 210 °
